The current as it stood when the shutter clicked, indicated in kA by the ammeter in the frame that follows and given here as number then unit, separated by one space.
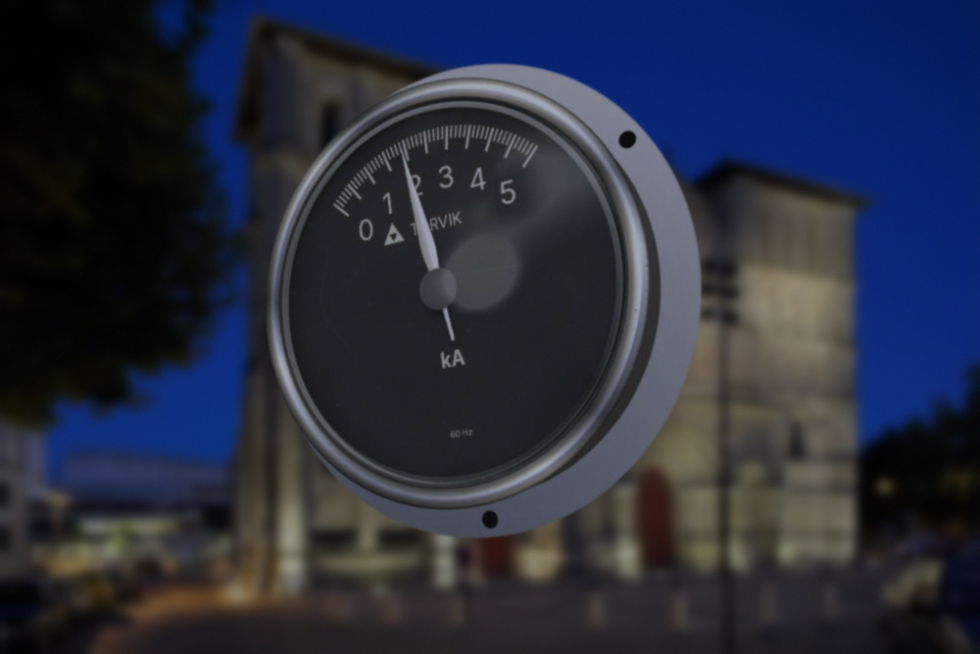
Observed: 2 kA
